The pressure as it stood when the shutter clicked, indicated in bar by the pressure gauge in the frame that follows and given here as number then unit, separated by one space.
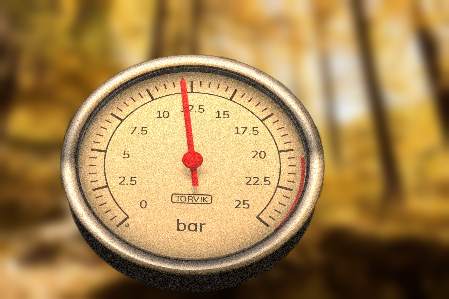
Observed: 12 bar
